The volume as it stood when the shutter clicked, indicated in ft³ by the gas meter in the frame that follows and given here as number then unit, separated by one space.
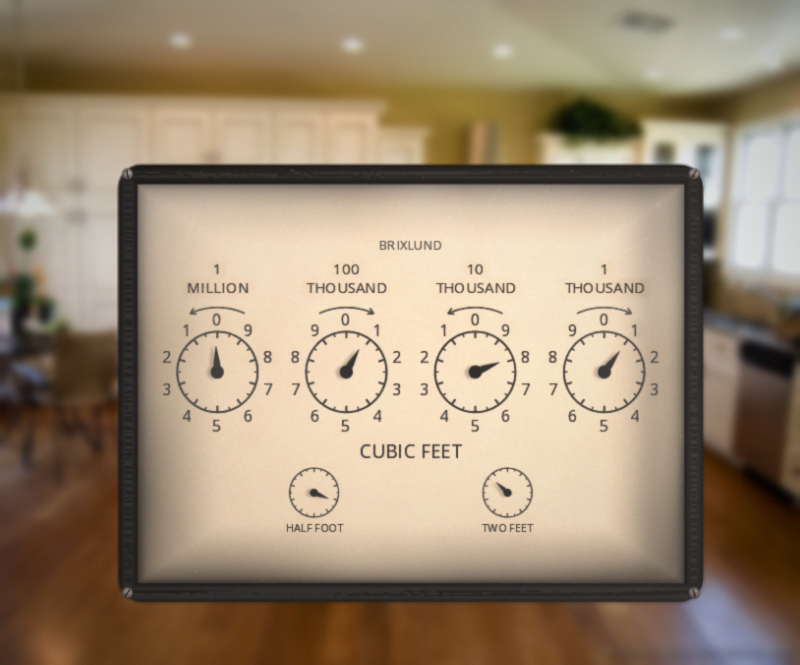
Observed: 8100 ft³
